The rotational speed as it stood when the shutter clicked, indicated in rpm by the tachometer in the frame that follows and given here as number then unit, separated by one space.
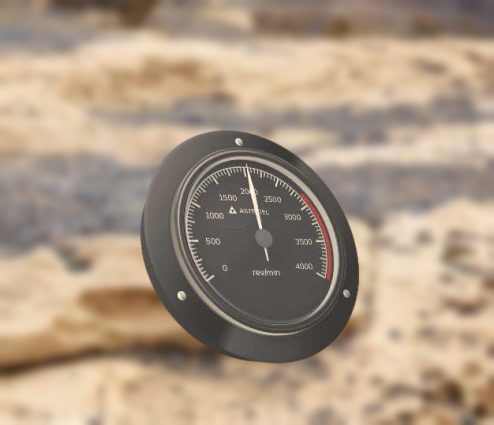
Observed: 2000 rpm
